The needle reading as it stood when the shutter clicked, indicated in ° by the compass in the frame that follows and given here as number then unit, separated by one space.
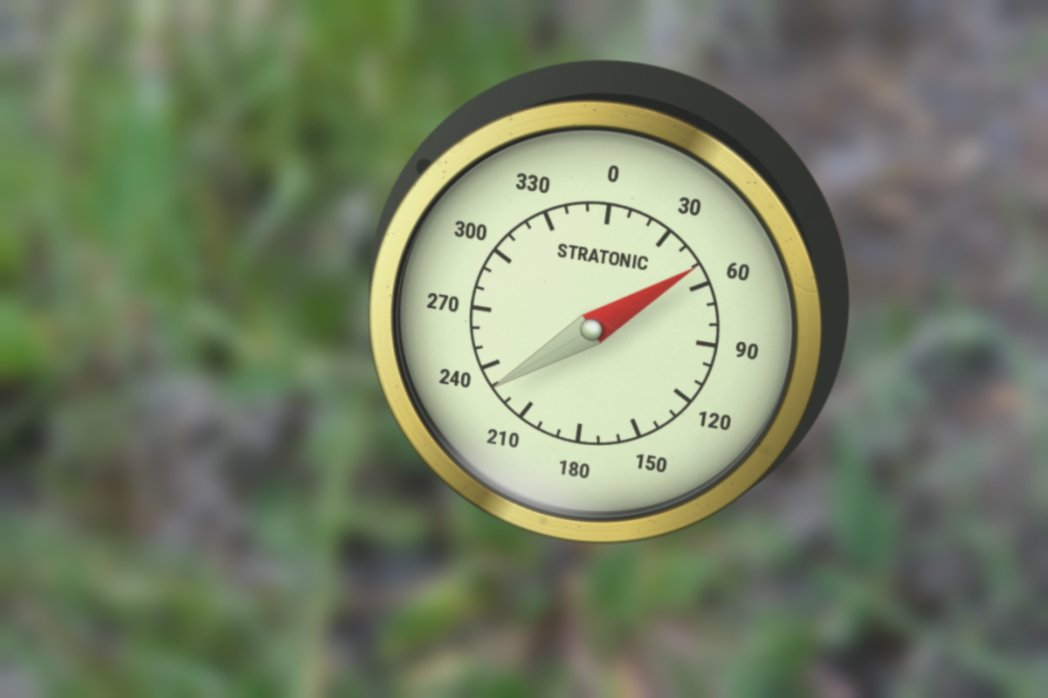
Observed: 50 °
